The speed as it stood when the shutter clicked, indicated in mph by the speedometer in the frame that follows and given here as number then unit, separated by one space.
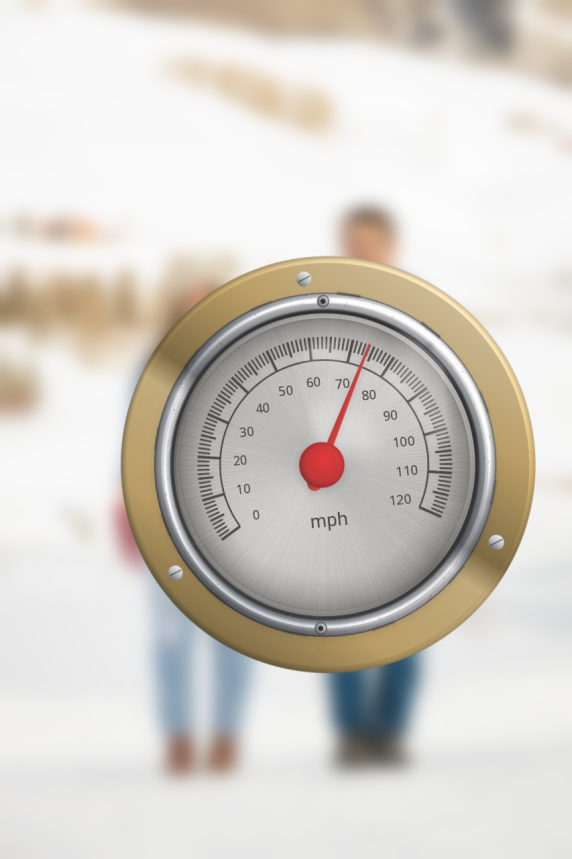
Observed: 74 mph
